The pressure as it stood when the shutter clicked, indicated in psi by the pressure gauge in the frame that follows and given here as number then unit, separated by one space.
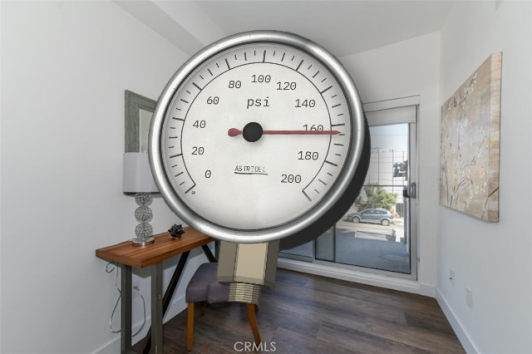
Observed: 165 psi
